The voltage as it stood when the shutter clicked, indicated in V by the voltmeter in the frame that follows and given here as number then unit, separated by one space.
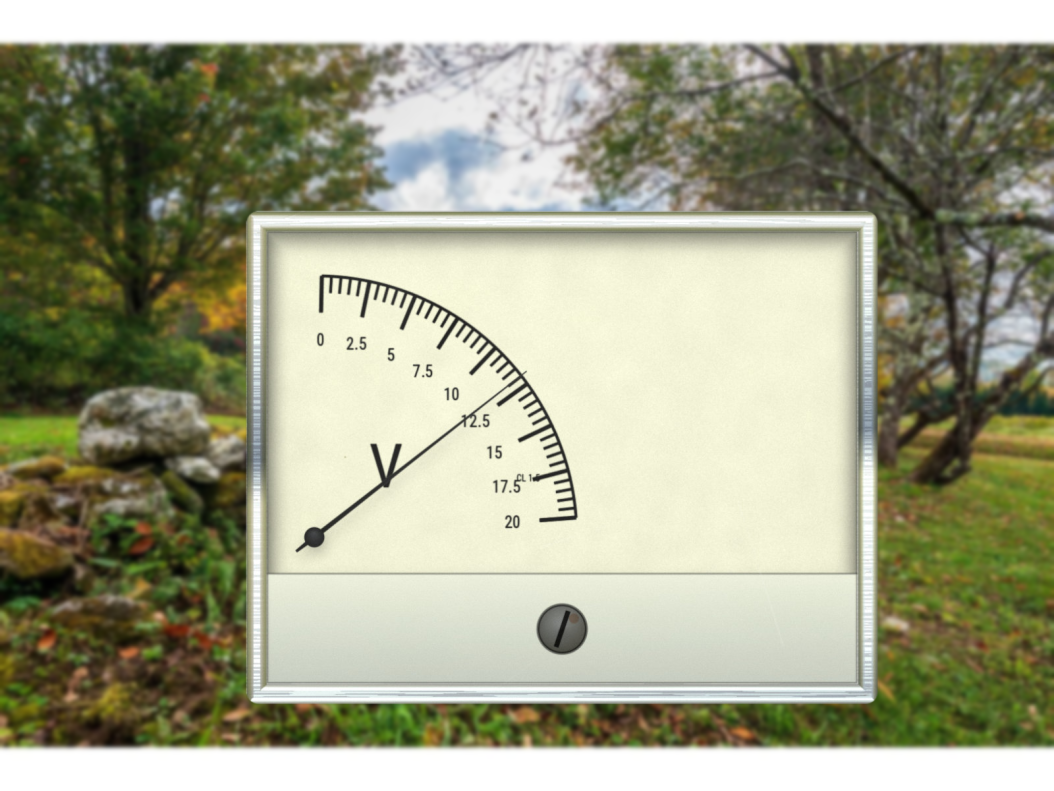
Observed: 12 V
